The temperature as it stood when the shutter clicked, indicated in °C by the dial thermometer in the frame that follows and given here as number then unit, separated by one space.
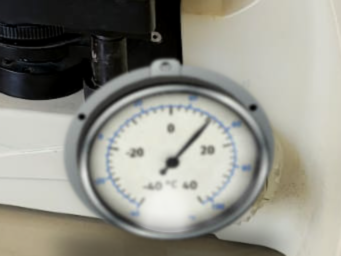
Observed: 10 °C
